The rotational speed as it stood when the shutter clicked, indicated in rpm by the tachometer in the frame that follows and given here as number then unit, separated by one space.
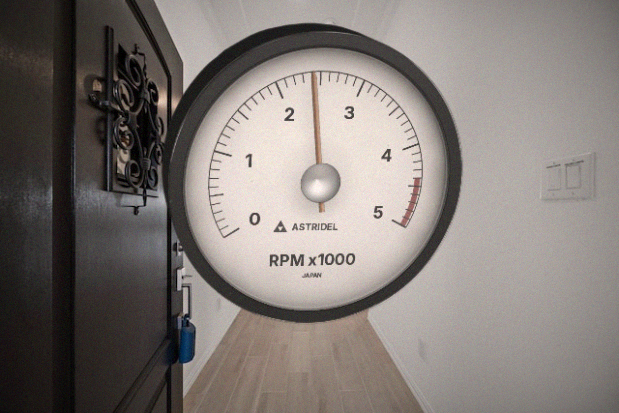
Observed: 2400 rpm
